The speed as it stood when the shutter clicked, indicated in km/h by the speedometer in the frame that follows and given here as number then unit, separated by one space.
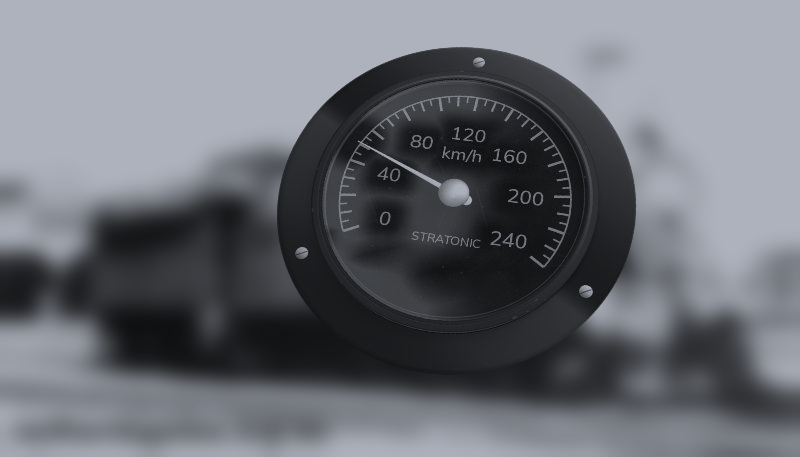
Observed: 50 km/h
